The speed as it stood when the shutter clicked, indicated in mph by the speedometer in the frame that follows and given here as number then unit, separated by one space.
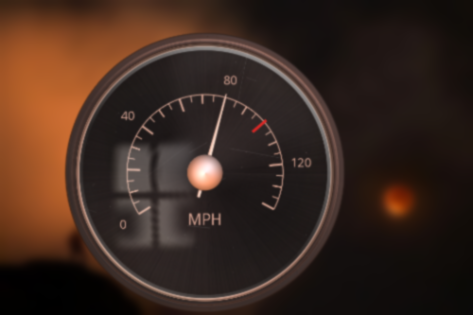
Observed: 80 mph
